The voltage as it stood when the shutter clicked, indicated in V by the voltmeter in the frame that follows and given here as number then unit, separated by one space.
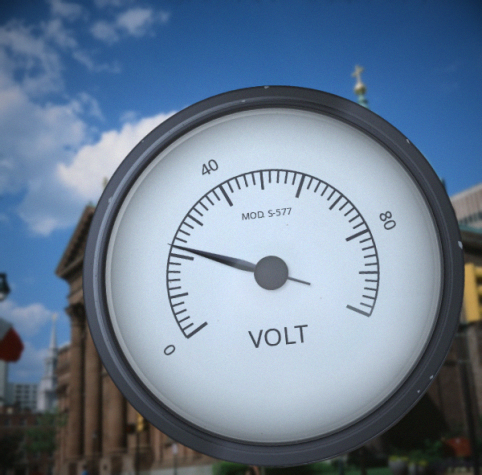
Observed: 22 V
